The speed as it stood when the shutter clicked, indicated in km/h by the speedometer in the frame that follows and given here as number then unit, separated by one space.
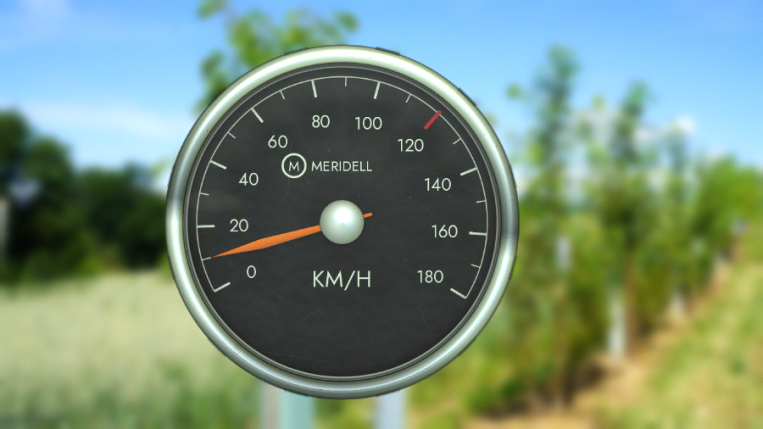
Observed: 10 km/h
